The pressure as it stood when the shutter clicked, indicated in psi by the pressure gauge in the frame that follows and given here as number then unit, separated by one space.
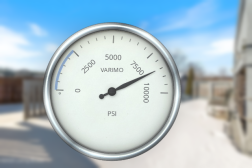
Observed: 8500 psi
